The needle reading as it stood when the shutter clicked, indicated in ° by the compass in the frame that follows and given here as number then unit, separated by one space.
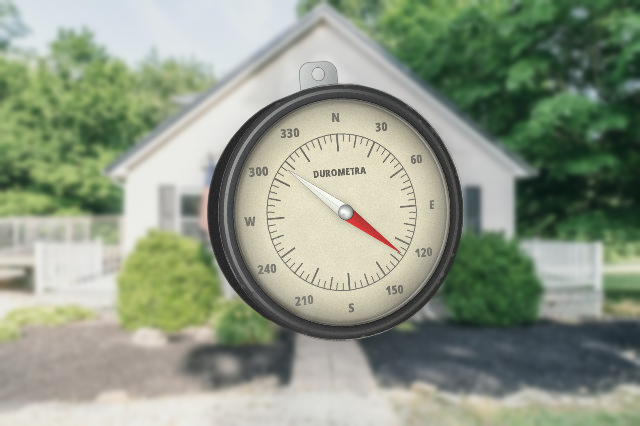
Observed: 130 °
